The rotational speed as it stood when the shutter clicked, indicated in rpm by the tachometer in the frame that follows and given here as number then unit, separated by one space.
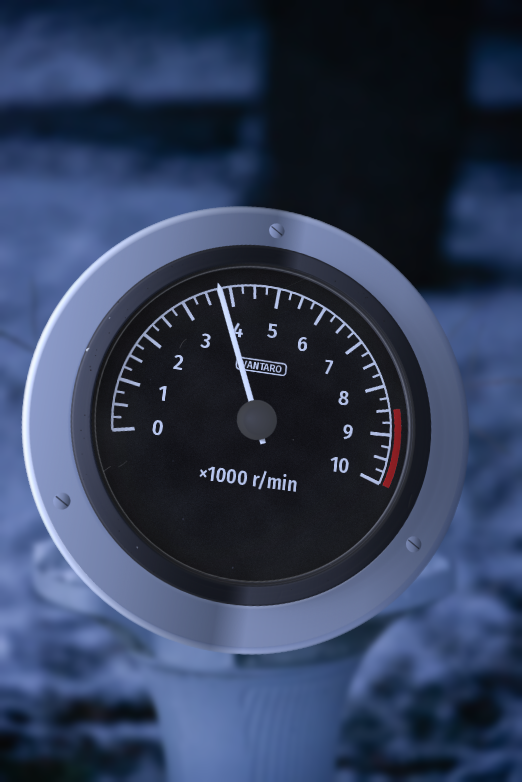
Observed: 3750 rpm
